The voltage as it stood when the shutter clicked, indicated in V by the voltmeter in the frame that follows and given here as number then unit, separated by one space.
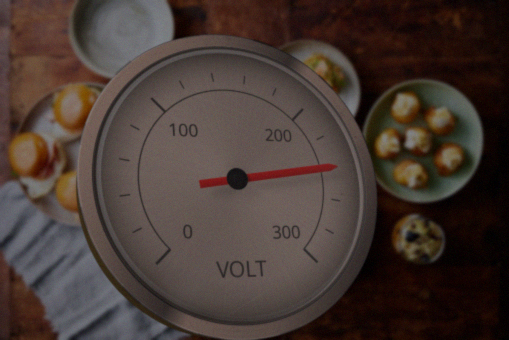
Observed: 240 V
